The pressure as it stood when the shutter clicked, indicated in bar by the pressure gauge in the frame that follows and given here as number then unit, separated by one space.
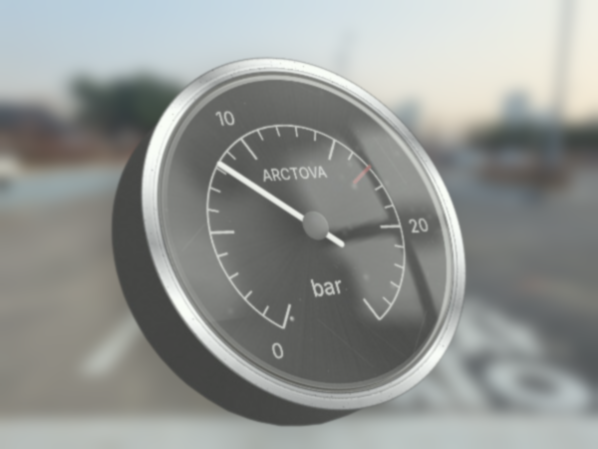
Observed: 8 bar
